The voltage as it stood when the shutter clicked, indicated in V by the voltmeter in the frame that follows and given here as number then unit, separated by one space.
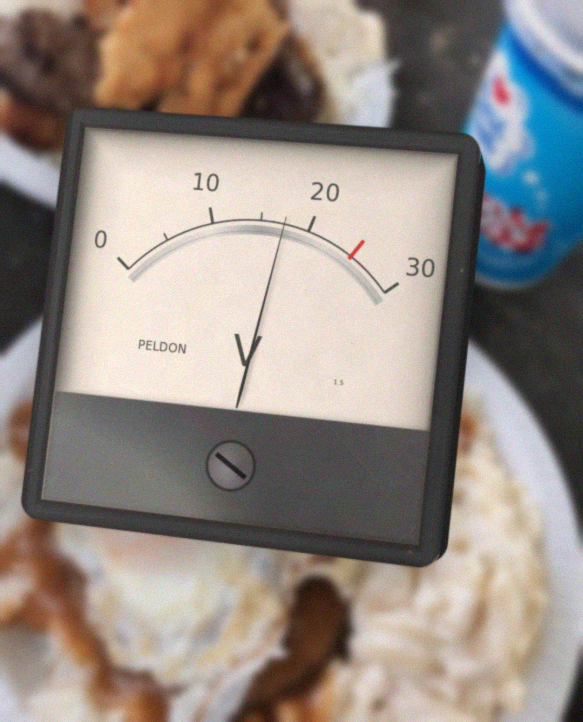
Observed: 17.5 V
